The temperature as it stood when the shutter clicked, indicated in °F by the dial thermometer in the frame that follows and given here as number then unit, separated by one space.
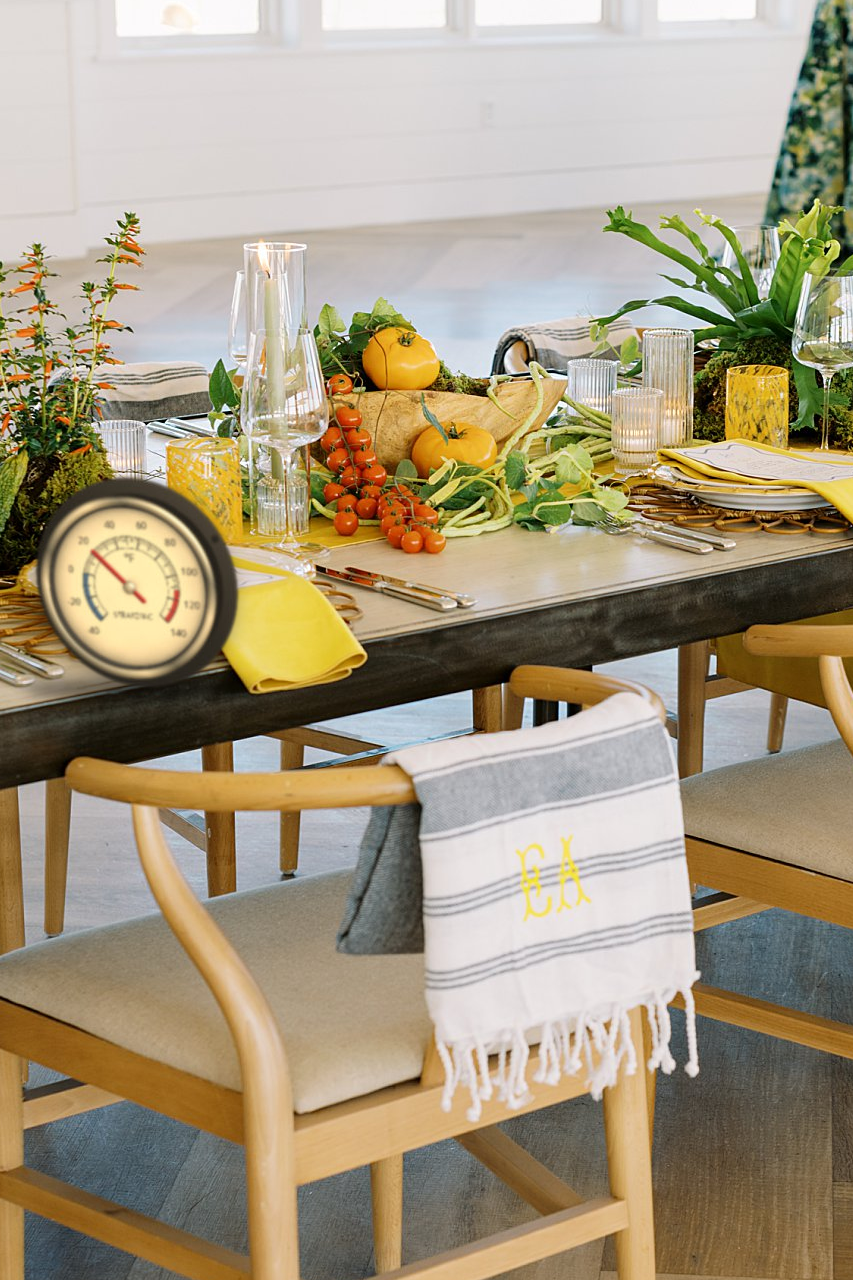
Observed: 20 °F
